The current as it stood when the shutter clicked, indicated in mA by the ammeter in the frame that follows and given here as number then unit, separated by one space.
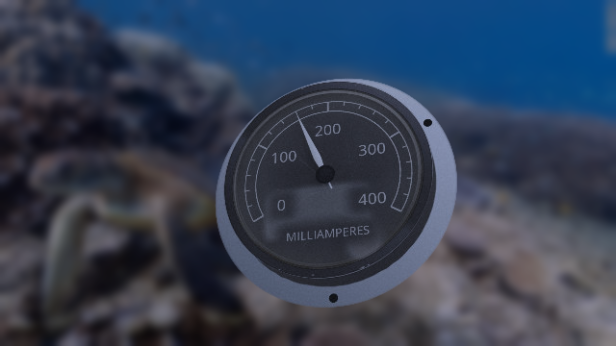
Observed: 160 mA
